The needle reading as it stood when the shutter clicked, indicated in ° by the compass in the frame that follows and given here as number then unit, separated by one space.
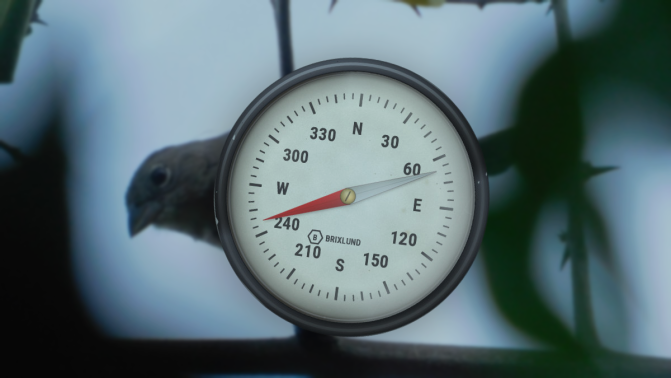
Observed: 247.5 °
